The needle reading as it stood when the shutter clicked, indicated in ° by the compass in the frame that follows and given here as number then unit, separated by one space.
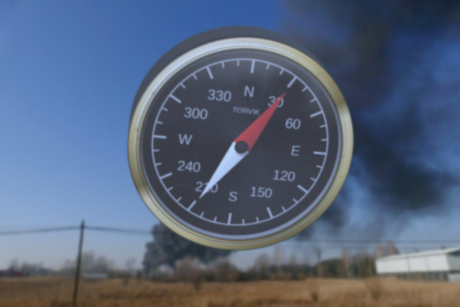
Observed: 30 °
